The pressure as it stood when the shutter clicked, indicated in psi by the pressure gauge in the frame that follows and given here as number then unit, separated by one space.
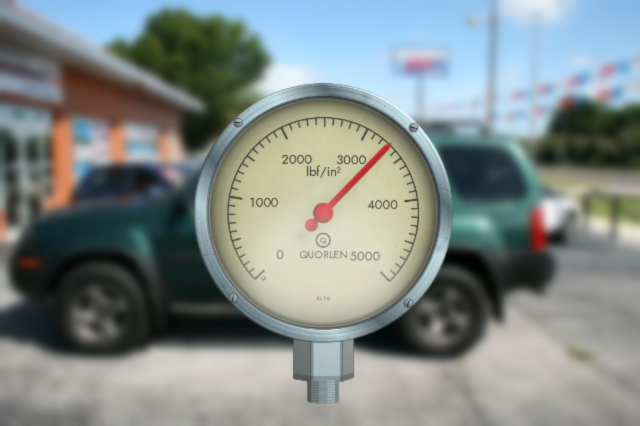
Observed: 3300 psi
